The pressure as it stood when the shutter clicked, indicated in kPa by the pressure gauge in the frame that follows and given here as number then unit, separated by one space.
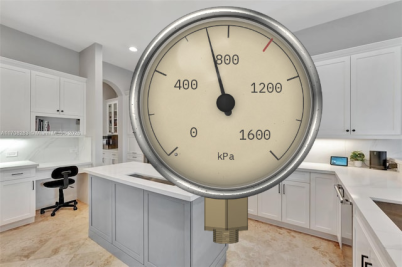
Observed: 700 kPa
